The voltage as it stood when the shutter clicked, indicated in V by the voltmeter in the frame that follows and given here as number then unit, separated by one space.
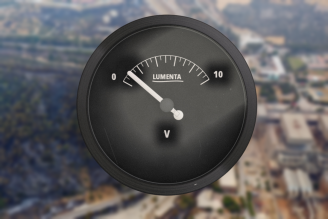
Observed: 1 V
